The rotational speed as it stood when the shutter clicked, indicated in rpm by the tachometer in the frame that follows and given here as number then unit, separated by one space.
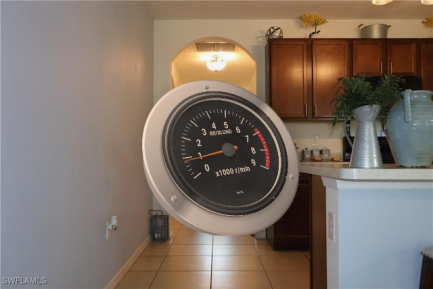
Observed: 800 rpm
